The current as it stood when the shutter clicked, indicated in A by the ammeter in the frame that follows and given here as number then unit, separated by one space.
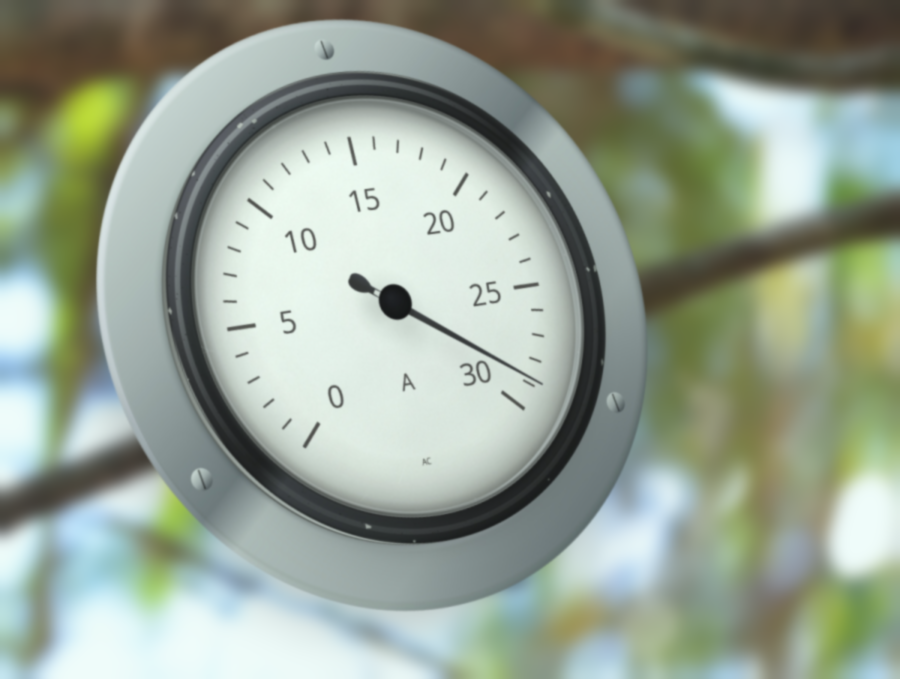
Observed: 29 A
